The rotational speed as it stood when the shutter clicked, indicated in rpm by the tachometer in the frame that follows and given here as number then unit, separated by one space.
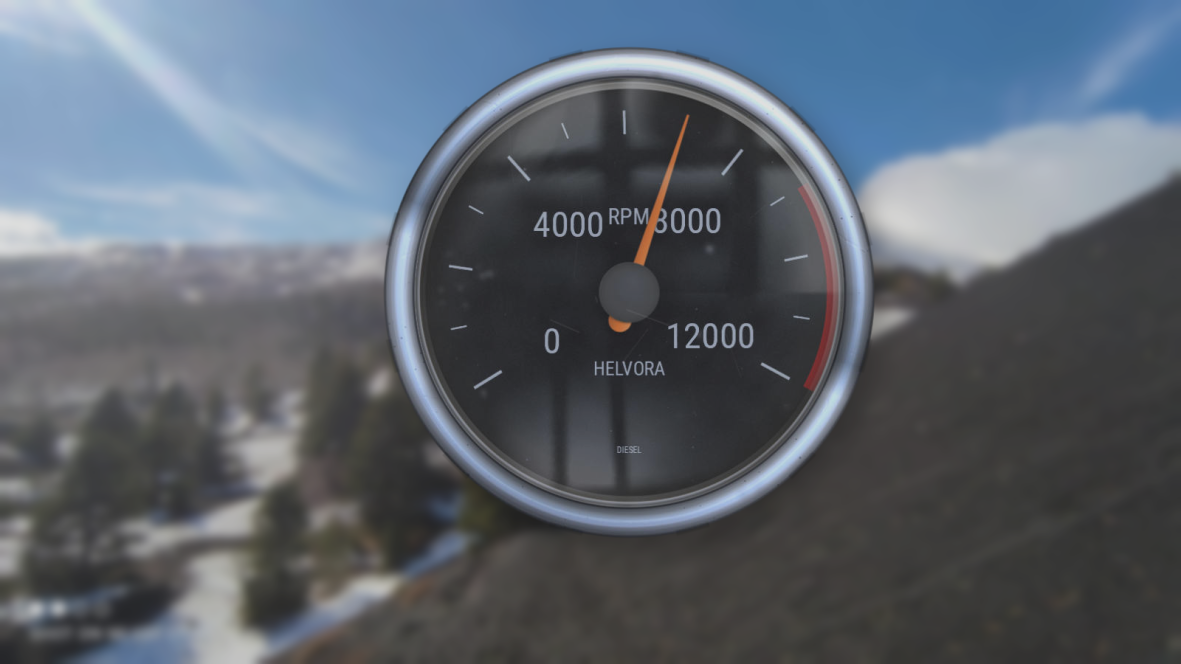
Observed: 7000 rpm
